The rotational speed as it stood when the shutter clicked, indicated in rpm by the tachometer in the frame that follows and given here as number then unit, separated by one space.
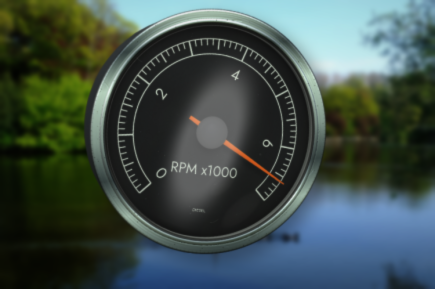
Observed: 6600 rpm
